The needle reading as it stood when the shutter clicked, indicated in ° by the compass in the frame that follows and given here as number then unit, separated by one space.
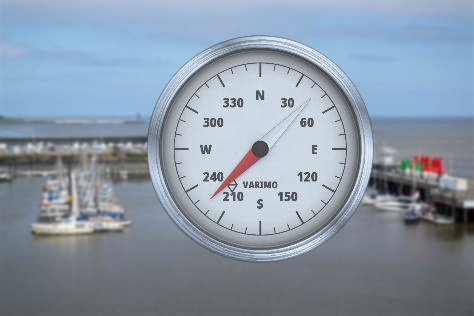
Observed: 225 °
